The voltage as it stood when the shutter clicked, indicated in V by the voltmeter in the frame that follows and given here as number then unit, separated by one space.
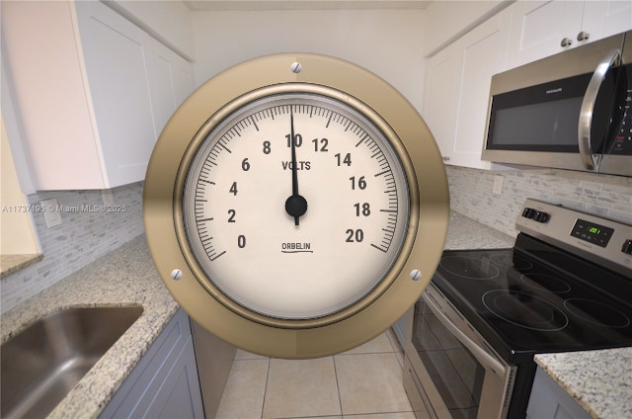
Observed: 10 V
